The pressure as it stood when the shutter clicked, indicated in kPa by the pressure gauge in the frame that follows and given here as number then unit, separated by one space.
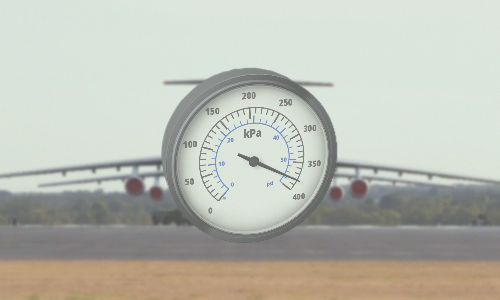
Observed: 380 kPa
